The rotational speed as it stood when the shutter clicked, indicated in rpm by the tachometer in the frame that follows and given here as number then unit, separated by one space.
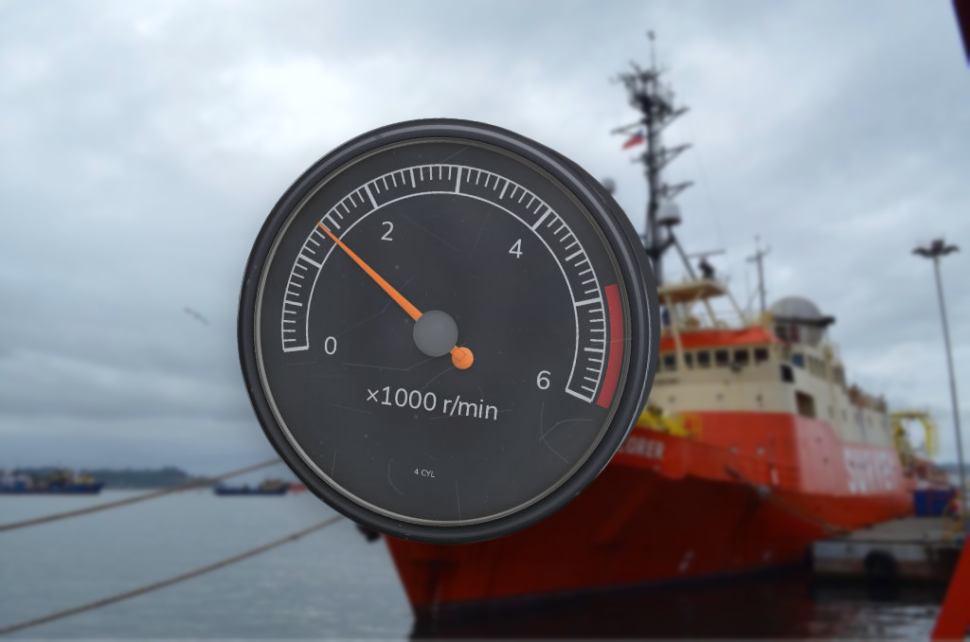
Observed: 1400 rpm
